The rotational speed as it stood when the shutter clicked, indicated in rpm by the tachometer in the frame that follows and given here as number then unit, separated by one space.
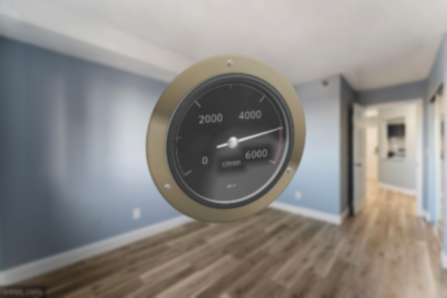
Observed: 5000 rpm
